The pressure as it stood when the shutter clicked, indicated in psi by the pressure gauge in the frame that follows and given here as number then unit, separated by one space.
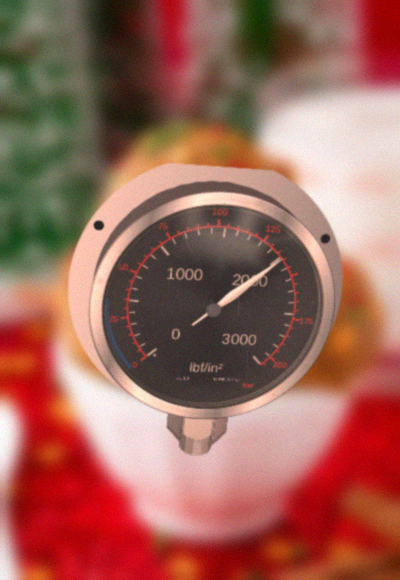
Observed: 2000 psi
